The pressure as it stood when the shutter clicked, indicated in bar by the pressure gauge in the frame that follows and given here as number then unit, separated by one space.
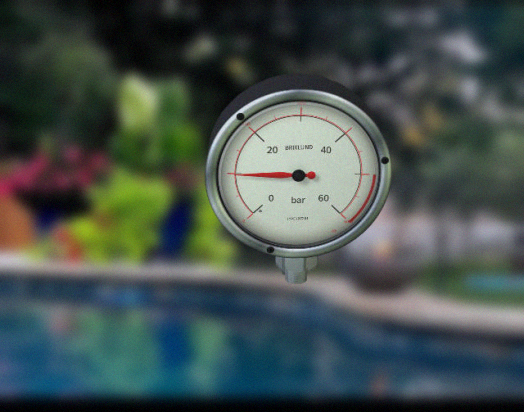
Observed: 10 bar
